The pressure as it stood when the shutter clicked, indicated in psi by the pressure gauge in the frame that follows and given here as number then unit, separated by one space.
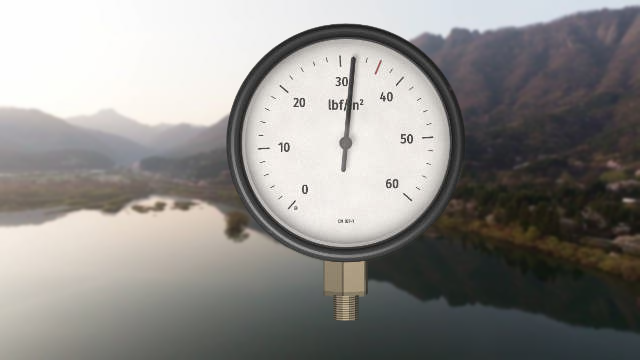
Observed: 32 psi
